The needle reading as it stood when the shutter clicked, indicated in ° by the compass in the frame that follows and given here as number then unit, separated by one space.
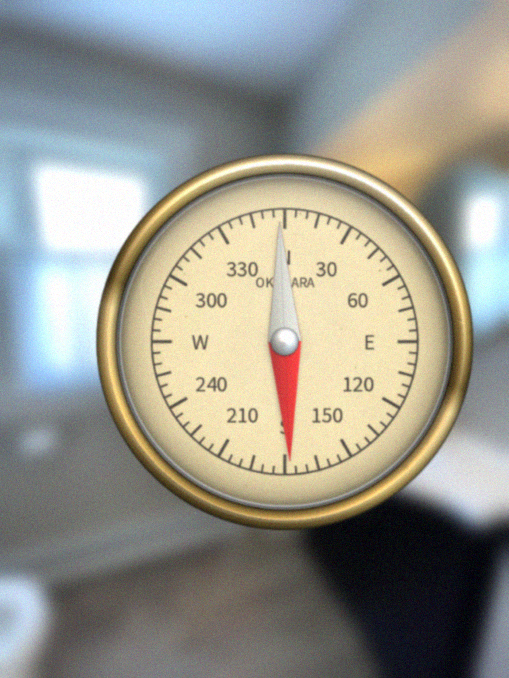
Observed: 177.5 °
